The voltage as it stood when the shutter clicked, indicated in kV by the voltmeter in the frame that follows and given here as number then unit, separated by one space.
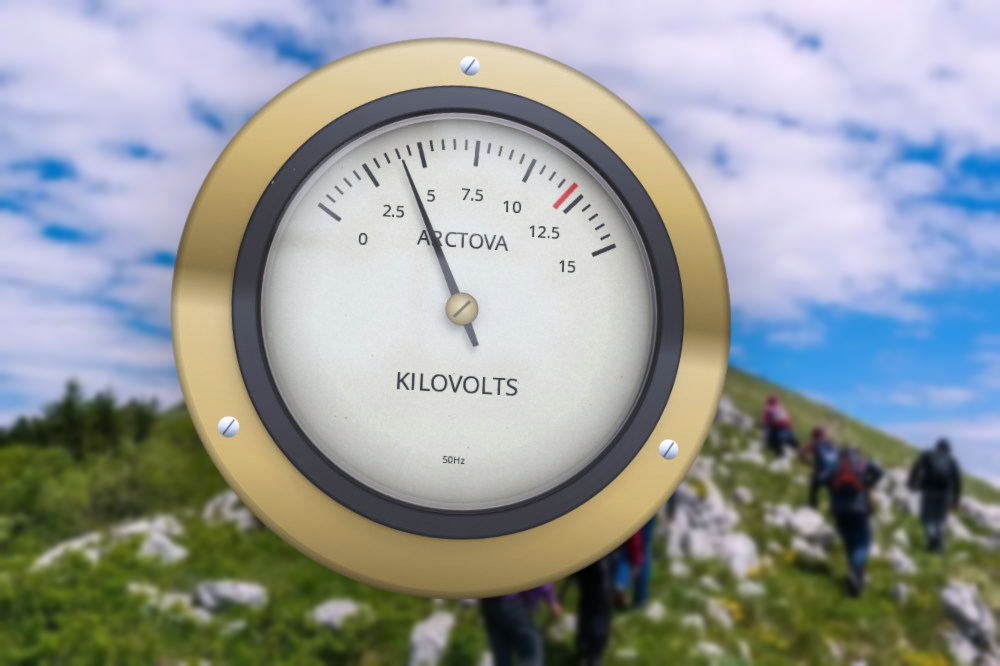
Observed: 4 kV
